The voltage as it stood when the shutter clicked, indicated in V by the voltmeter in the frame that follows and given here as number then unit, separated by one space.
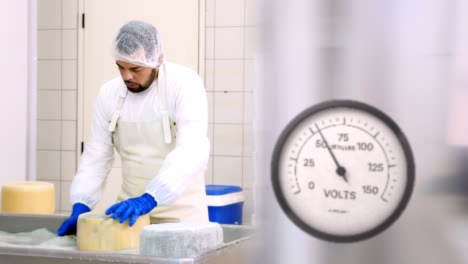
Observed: 55 V
